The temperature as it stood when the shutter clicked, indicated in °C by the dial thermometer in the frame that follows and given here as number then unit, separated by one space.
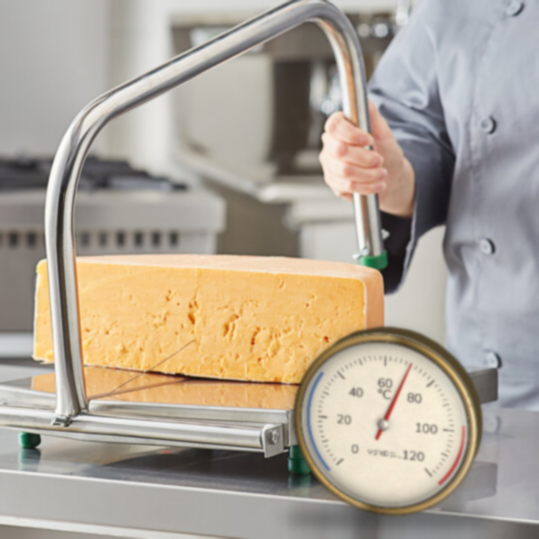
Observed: 70 °C
